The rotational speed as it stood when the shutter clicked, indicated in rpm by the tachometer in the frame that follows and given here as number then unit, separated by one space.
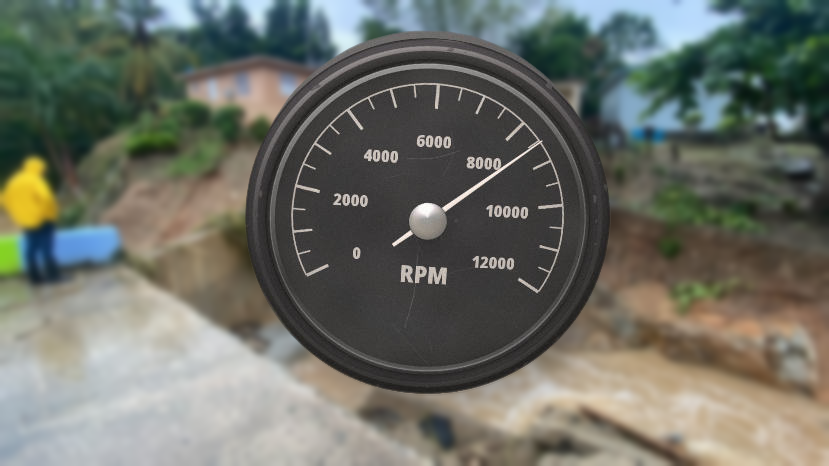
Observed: 8500 rpm
